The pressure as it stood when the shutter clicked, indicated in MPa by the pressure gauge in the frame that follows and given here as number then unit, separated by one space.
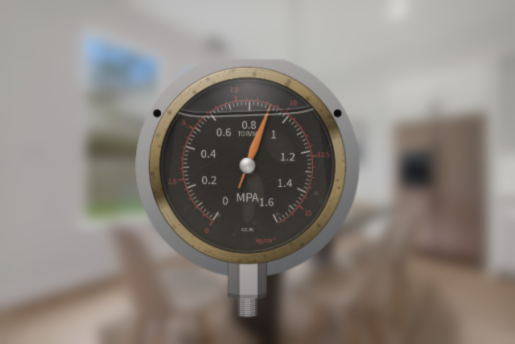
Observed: 0.9 MPa
